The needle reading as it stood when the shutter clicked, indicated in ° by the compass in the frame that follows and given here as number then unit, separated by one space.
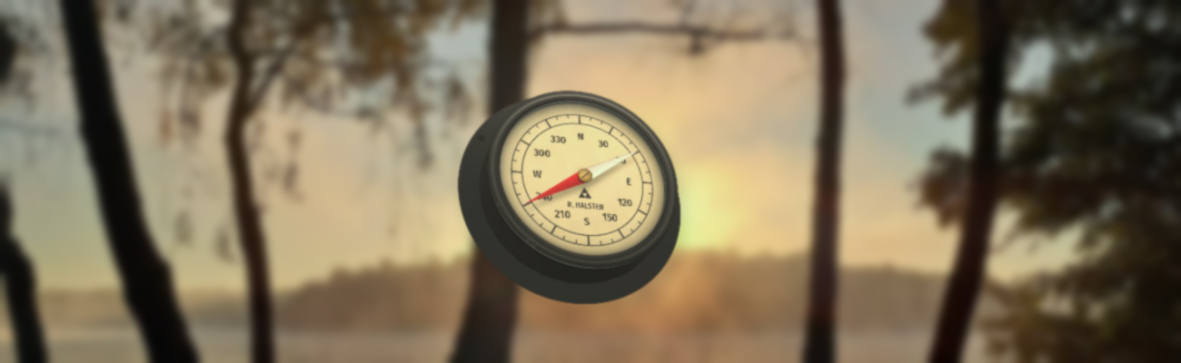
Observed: 240 °
